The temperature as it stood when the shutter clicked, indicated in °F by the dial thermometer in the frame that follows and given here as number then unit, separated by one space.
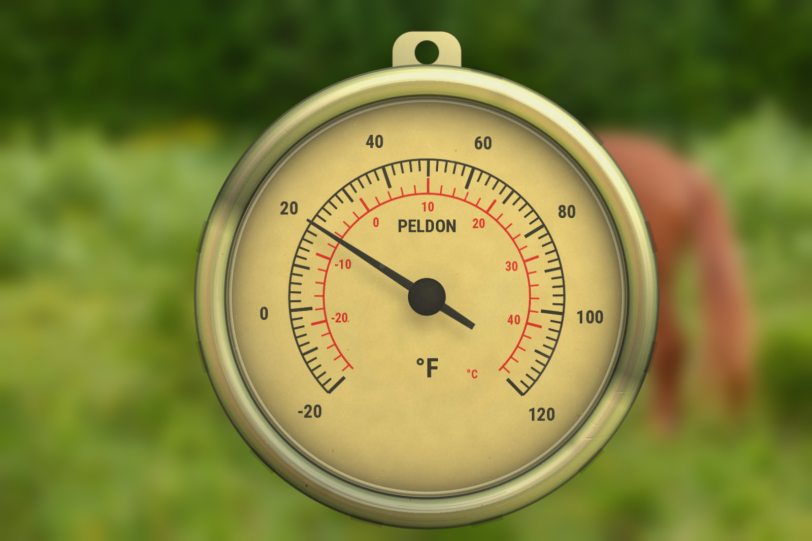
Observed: 20 °F
